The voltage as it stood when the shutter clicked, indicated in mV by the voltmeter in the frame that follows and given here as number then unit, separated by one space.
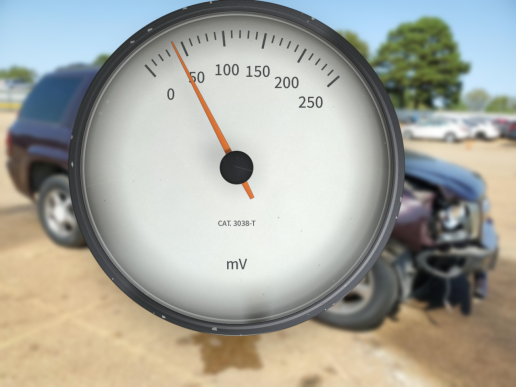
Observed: 40 mV
